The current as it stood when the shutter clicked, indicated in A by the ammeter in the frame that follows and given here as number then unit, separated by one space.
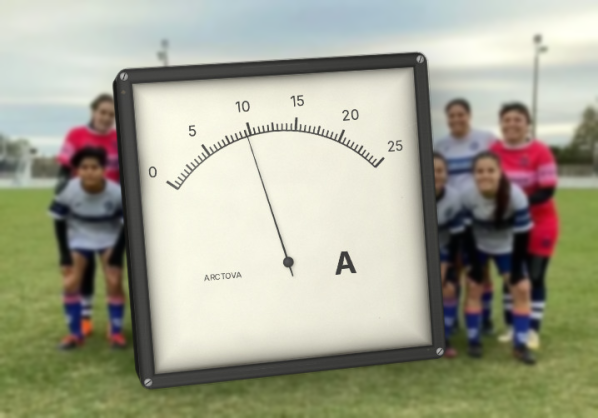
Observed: 9.5 A
